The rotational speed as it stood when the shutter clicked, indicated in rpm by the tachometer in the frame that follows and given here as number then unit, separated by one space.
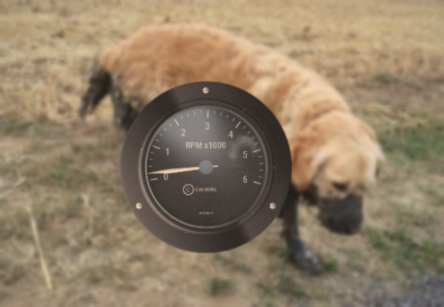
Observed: 200 rpm
